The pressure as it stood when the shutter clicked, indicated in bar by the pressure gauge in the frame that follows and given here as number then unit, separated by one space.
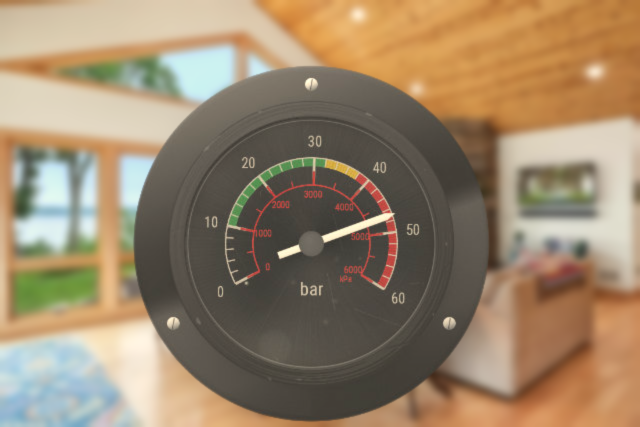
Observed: 47 bar
